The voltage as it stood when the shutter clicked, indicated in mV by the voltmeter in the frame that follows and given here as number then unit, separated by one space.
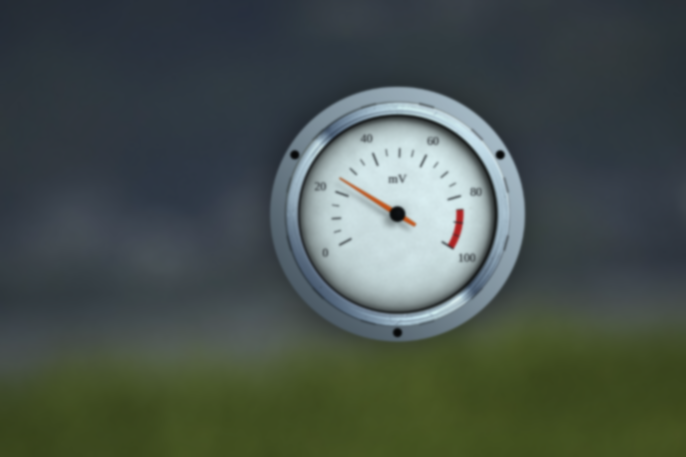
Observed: 25 mV
